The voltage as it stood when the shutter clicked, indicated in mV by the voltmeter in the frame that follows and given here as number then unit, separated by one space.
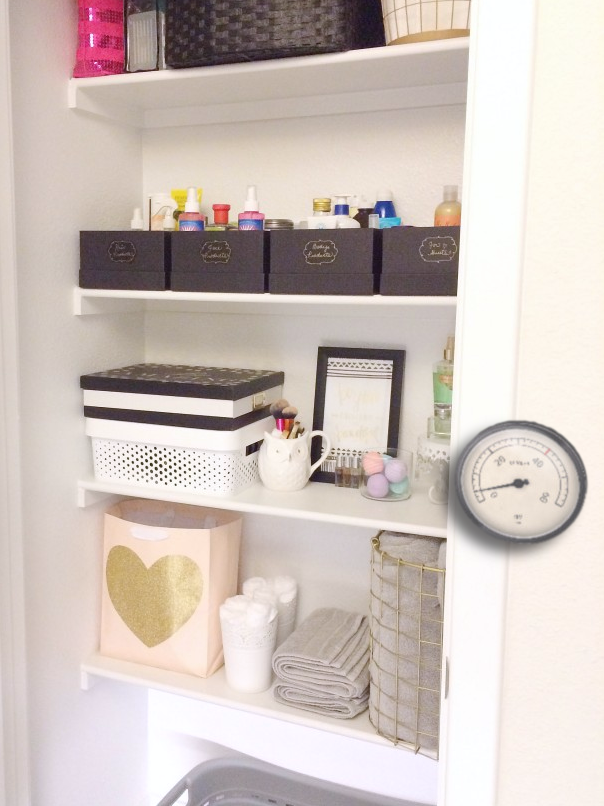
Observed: 4 mV
